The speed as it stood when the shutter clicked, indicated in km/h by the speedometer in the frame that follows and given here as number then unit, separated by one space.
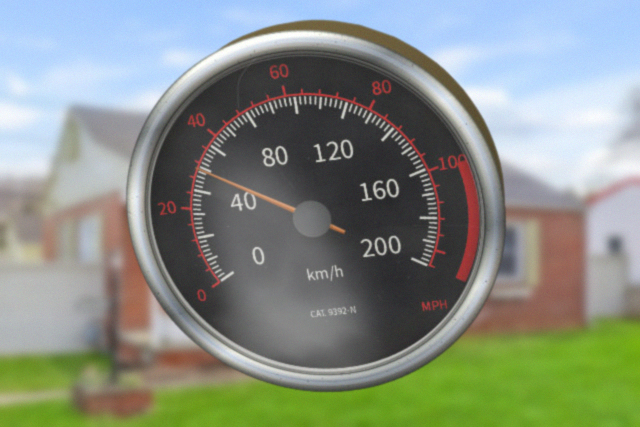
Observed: 50 km/h
